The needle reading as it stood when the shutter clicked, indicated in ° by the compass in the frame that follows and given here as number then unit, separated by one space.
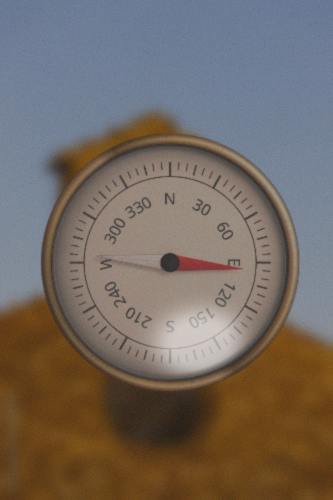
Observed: 95 °
